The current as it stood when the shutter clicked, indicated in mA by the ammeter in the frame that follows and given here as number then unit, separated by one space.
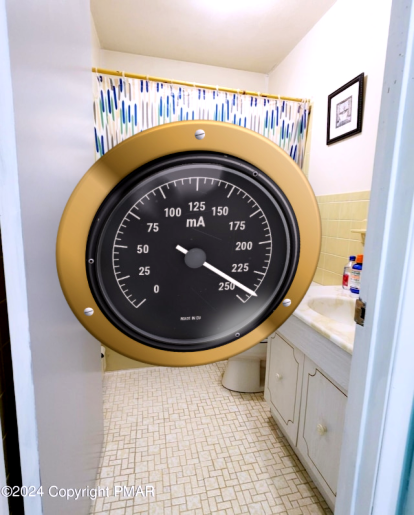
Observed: 240 mA
